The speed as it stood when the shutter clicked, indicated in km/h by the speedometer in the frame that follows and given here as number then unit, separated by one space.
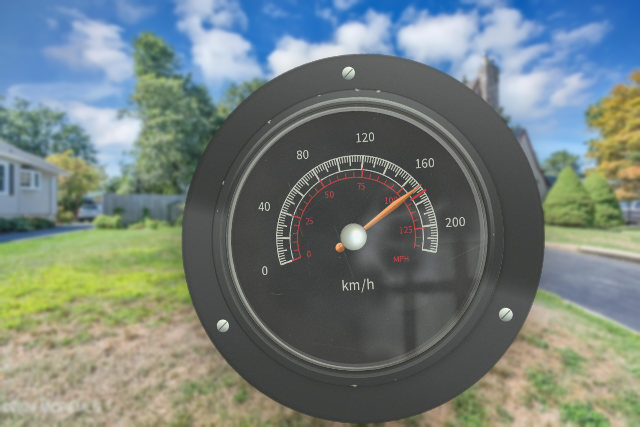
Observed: 170 km/h
